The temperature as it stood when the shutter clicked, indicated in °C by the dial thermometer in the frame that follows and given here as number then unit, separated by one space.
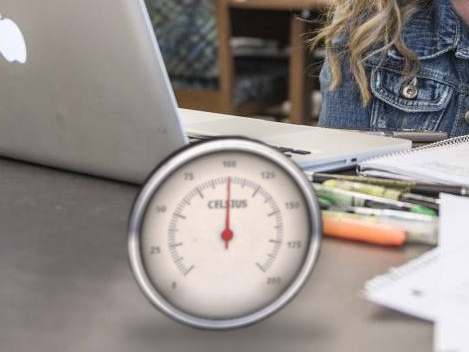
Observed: 100 °C
